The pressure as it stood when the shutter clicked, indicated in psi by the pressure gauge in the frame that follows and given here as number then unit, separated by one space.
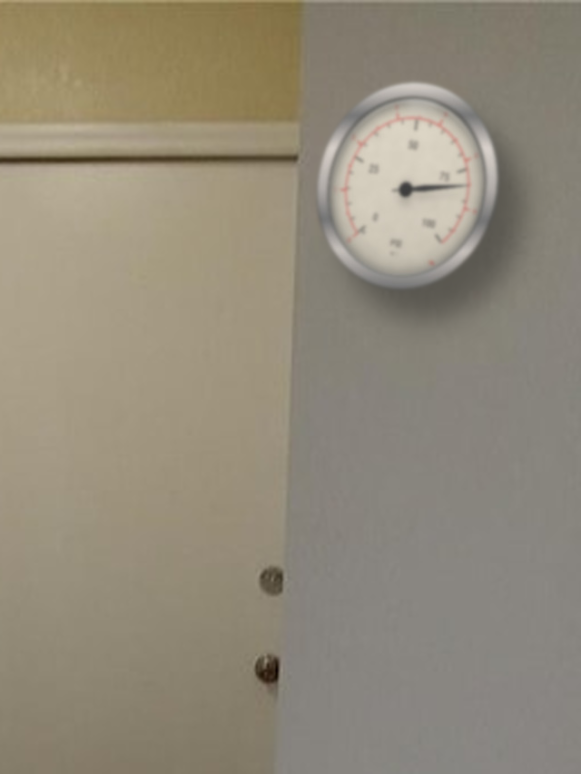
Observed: 80 psi
